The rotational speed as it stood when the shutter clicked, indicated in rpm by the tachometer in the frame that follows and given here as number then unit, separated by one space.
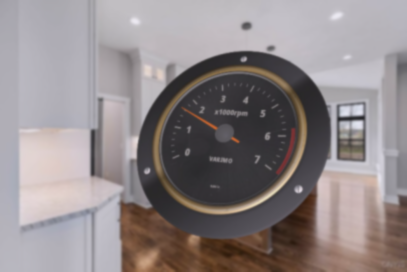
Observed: 1600 rpm
